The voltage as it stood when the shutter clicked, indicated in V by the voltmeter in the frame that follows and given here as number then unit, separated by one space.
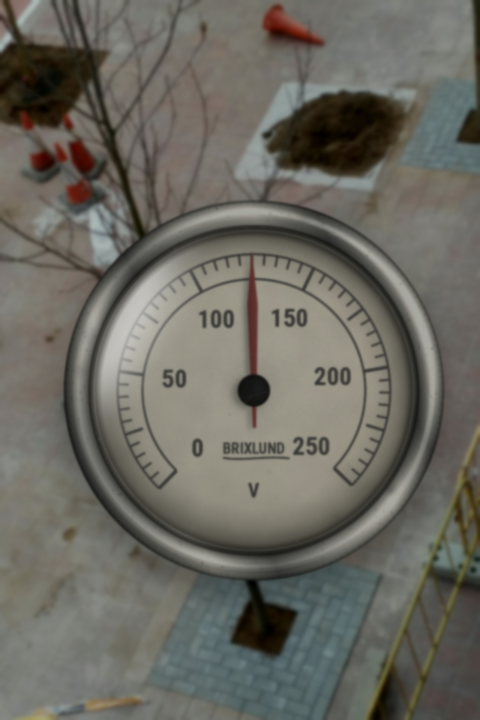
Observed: 125 V
